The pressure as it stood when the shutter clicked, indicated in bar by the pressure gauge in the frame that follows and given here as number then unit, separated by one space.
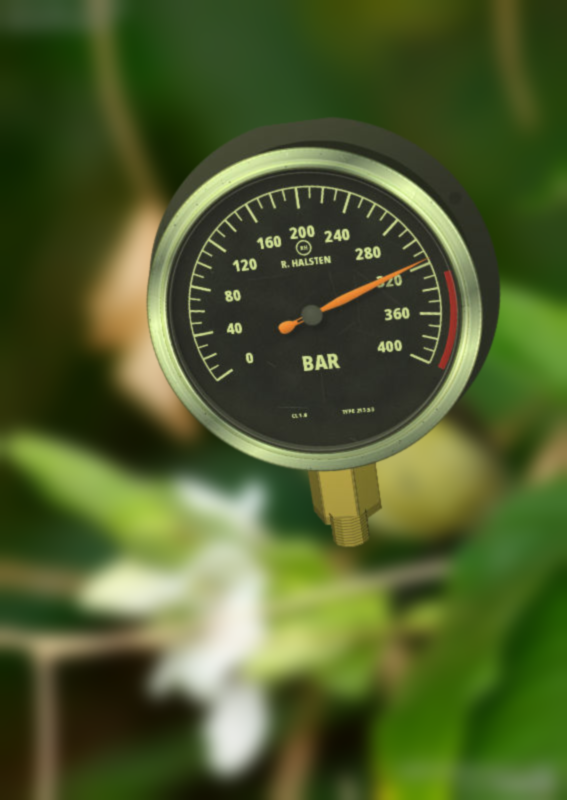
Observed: 315 bar
